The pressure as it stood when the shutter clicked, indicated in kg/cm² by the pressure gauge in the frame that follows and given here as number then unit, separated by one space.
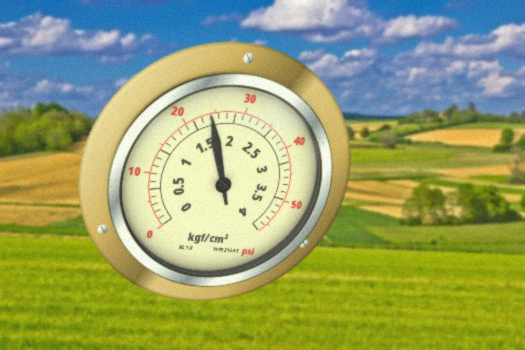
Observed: 1.7 kg/cm²
